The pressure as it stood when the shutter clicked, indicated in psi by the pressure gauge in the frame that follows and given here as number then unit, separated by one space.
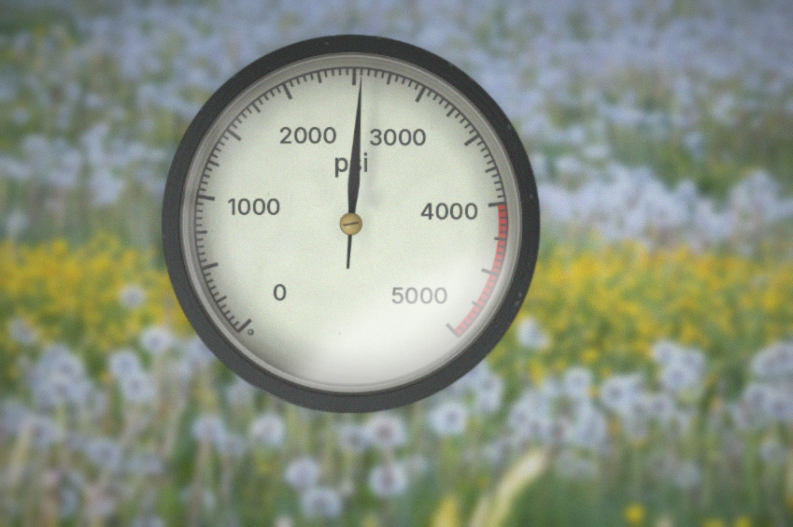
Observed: 2550 psi
